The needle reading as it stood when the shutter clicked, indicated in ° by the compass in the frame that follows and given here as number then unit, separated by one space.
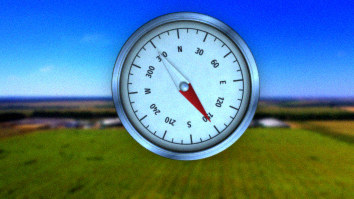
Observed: 150 °
